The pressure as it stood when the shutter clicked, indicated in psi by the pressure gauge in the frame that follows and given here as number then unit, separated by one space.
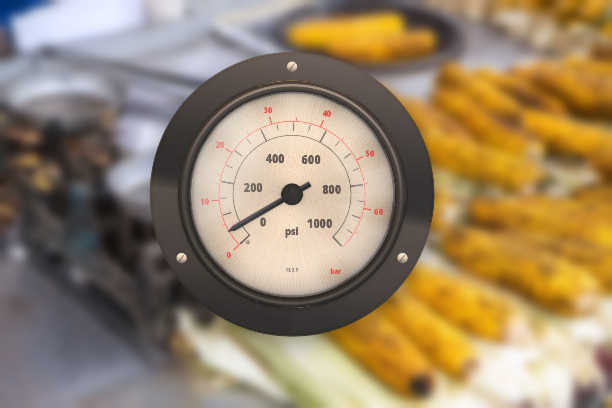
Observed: 50 psi
